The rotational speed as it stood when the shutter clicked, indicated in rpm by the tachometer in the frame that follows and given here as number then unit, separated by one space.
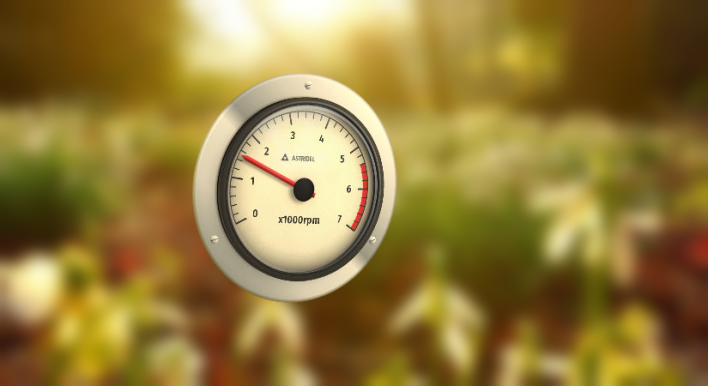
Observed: 1500 rpm
